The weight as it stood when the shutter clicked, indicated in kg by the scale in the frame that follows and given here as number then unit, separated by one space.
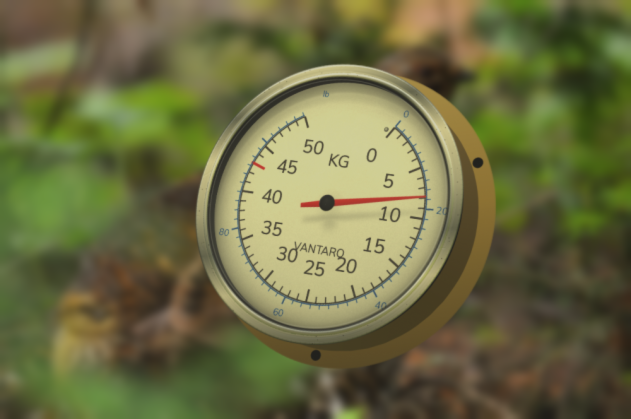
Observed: 8 kg
